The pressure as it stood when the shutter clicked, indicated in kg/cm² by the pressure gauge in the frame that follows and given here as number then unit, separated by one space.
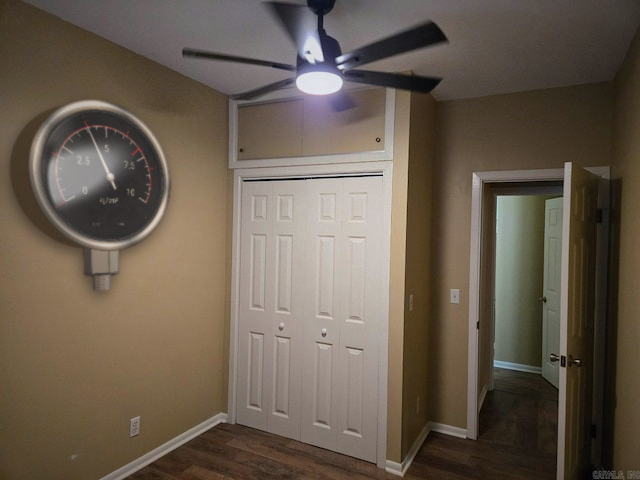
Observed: 4 kg/cm²
